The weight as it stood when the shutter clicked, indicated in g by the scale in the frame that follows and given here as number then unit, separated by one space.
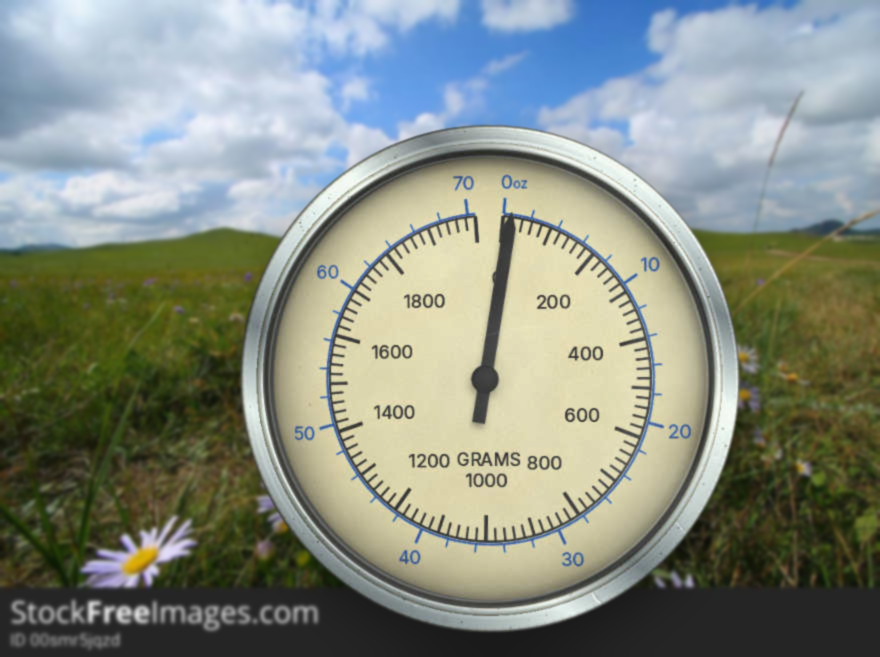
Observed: 20 g
